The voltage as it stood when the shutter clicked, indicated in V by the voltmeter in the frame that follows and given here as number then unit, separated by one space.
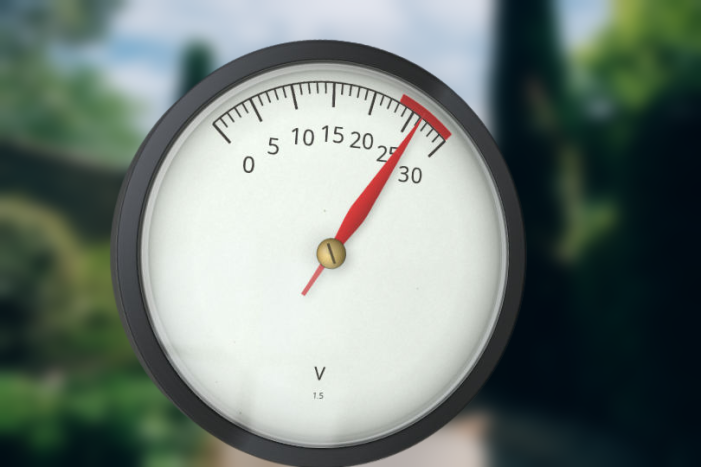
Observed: 26 V
